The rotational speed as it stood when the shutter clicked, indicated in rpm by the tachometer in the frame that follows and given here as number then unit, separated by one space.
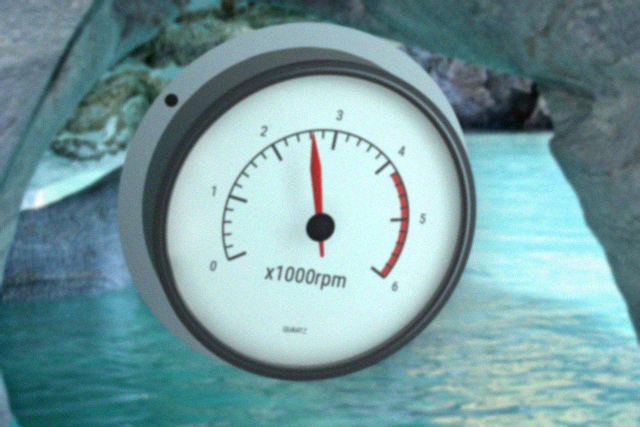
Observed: 2600 rpm
